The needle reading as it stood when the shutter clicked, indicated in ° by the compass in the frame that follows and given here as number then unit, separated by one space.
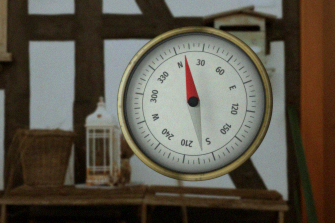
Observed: 10 °
